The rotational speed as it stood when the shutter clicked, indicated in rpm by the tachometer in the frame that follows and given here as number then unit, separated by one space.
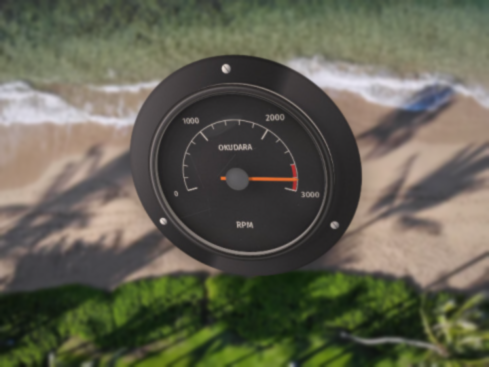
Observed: 2800 rpm
